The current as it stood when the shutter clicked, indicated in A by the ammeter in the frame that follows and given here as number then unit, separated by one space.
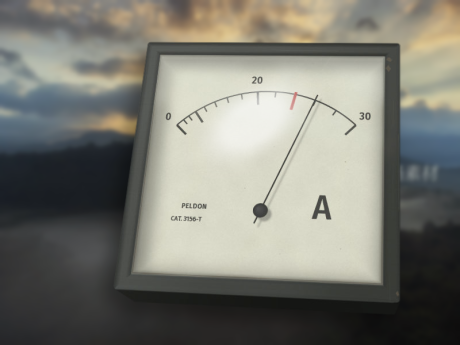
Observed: 26 A
